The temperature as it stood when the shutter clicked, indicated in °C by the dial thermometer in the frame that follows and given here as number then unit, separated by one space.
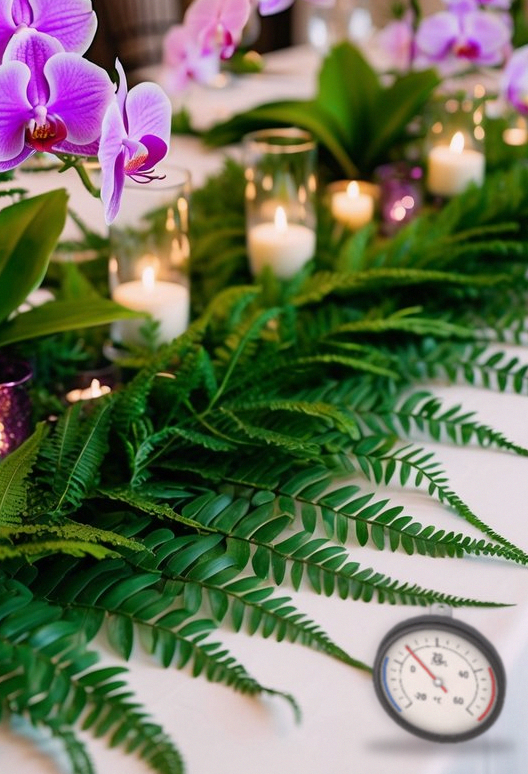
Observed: 8 °C
